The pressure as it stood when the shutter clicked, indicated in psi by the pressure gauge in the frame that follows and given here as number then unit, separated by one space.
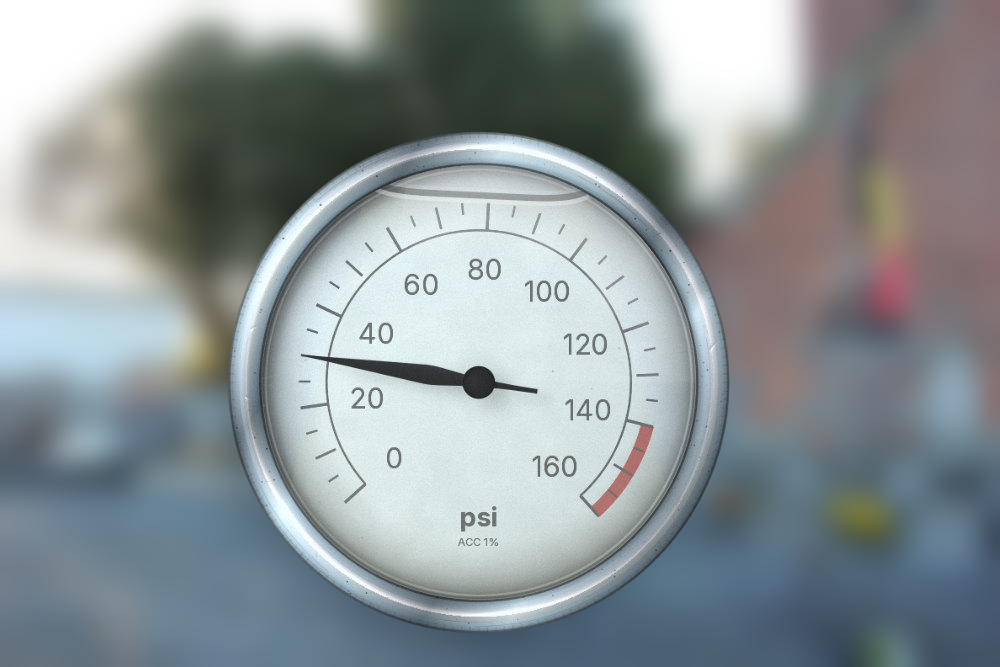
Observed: 30 psi
